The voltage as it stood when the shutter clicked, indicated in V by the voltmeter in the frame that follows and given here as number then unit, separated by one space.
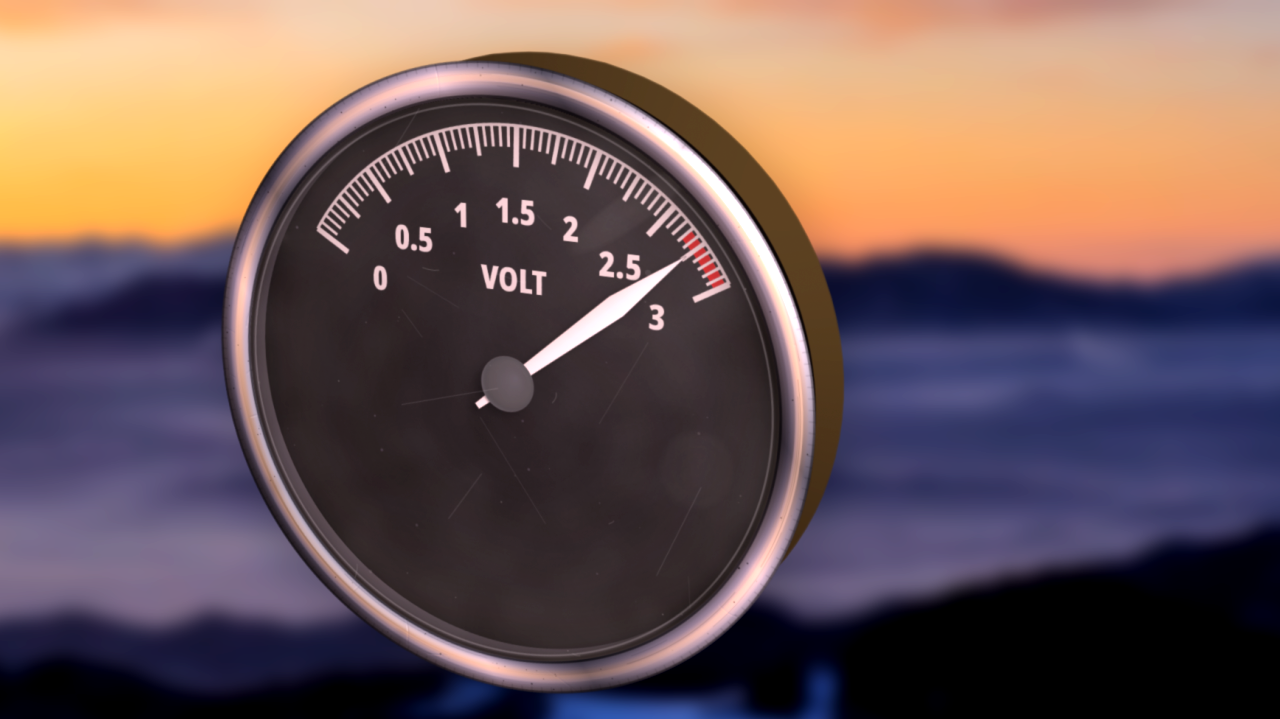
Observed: 2.75 V
